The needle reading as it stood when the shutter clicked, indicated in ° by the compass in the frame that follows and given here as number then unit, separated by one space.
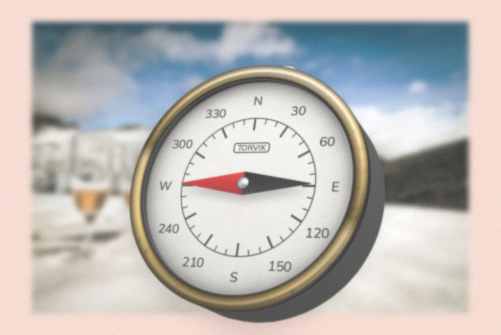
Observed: 270 °
